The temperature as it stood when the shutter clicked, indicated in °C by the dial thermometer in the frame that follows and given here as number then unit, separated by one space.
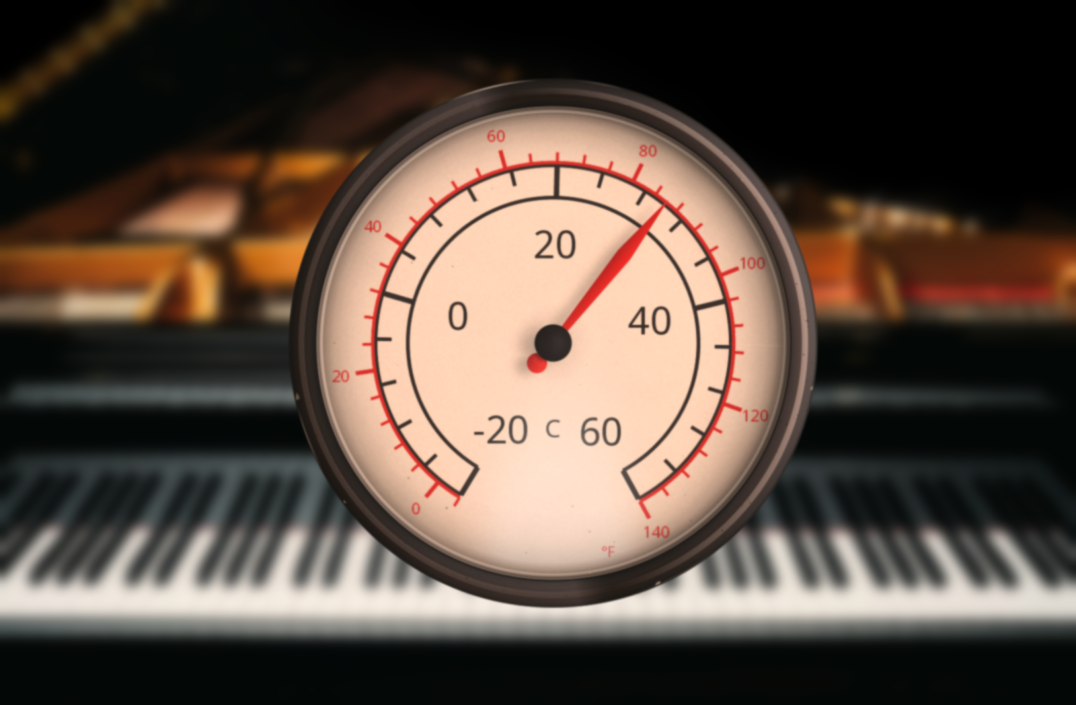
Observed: 30 °C
